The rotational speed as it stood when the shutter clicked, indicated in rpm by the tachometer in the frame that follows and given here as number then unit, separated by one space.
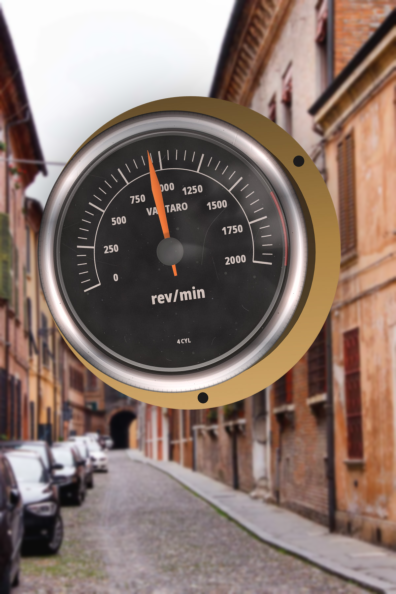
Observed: 950 rpm
